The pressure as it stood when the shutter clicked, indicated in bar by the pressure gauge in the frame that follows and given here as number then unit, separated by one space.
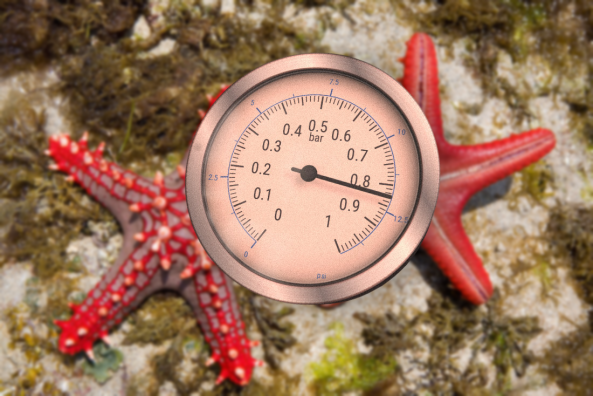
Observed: 0.83 bar
